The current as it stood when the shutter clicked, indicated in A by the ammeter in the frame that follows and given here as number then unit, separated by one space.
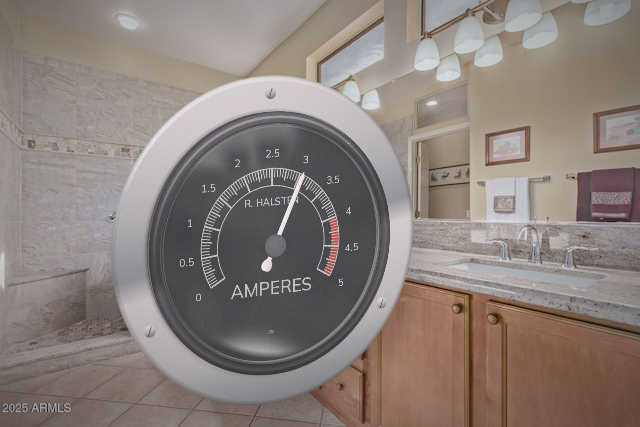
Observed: 3 A
